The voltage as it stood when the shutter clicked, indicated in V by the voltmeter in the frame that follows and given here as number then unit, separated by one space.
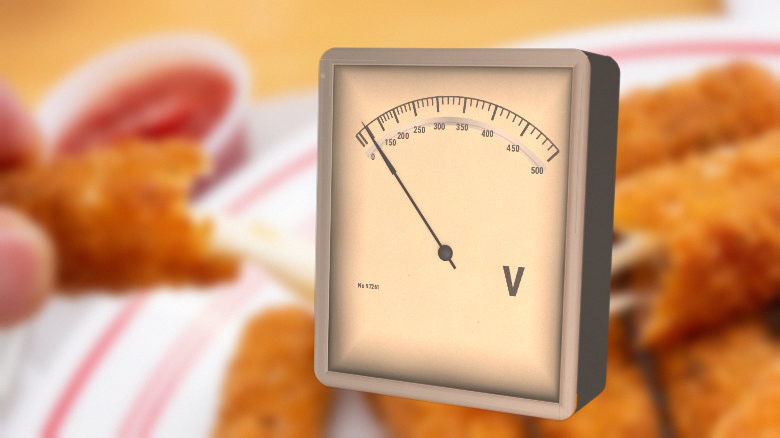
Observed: 100 V
